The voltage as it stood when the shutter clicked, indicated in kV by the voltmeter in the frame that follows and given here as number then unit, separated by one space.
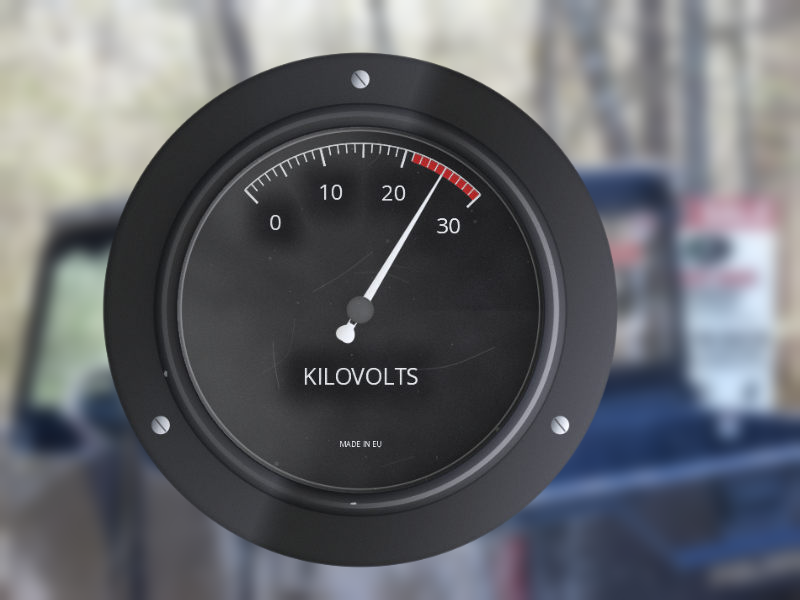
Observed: 25 kV
